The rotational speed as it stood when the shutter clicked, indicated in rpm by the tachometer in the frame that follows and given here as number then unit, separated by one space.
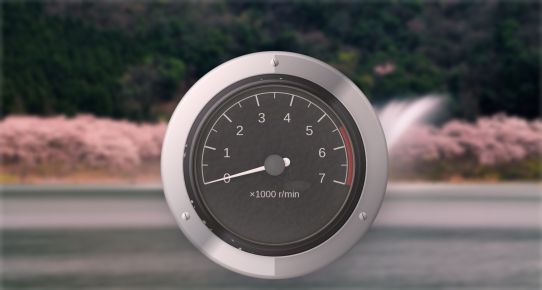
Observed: 0 rpm
